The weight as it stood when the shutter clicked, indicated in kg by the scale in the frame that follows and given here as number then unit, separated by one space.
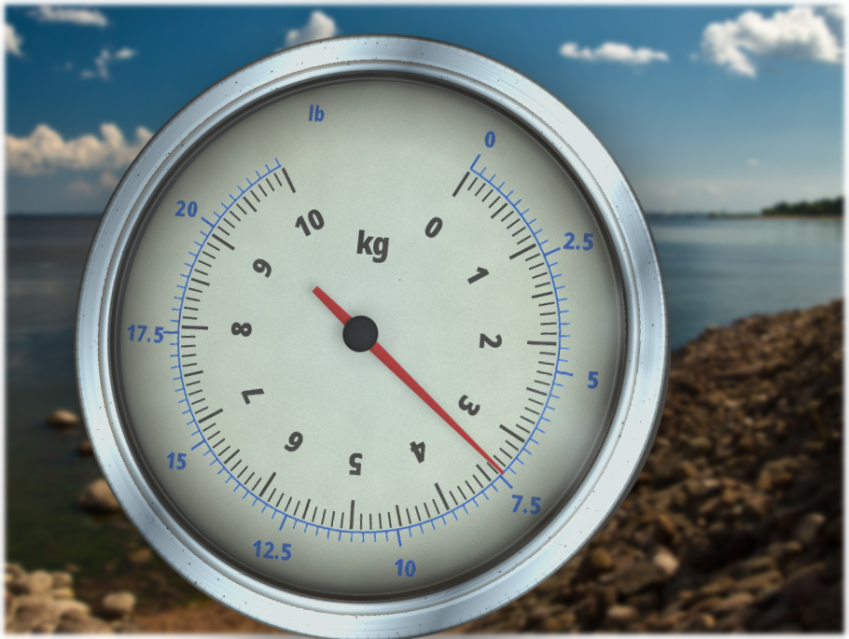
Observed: 3.35 kg
